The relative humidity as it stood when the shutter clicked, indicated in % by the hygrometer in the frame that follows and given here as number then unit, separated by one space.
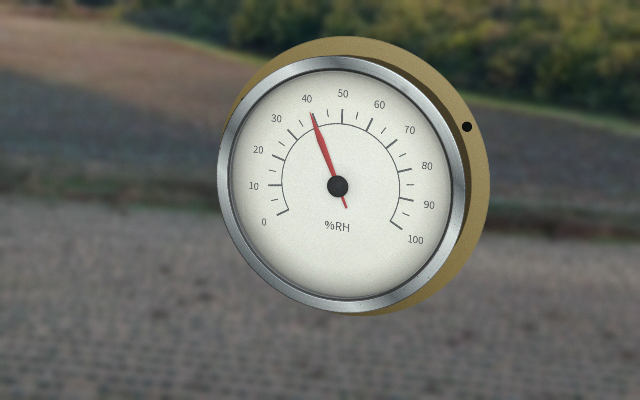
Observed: 40 %
